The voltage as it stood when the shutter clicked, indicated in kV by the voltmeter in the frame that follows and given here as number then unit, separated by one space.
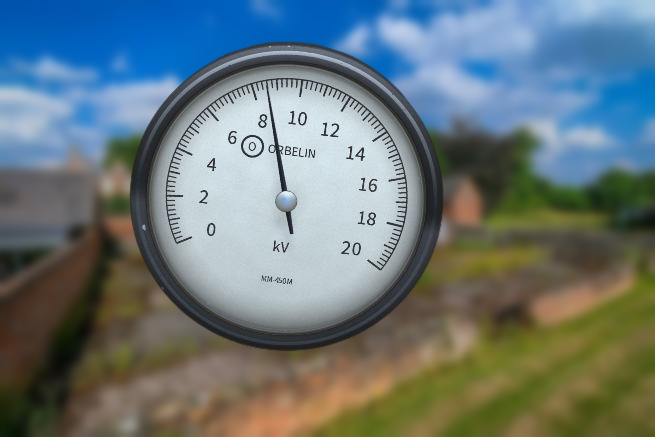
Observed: 8.6 kV
